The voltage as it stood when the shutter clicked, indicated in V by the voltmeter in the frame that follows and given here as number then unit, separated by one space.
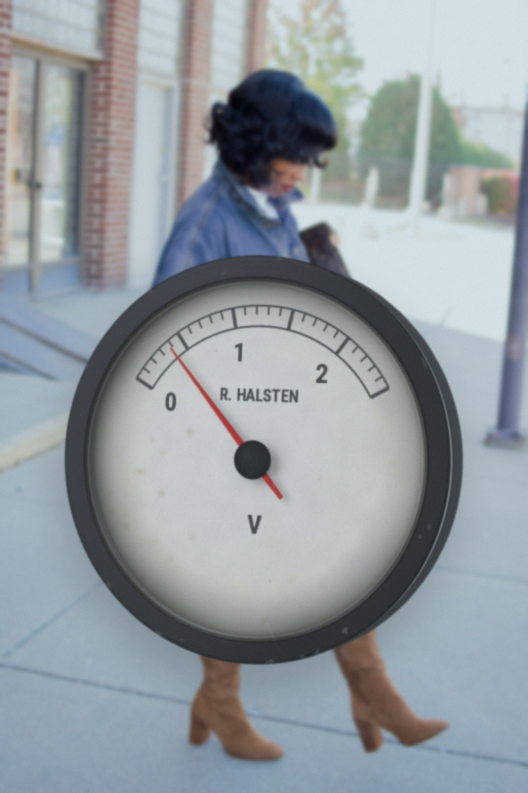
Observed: 0.4 V
